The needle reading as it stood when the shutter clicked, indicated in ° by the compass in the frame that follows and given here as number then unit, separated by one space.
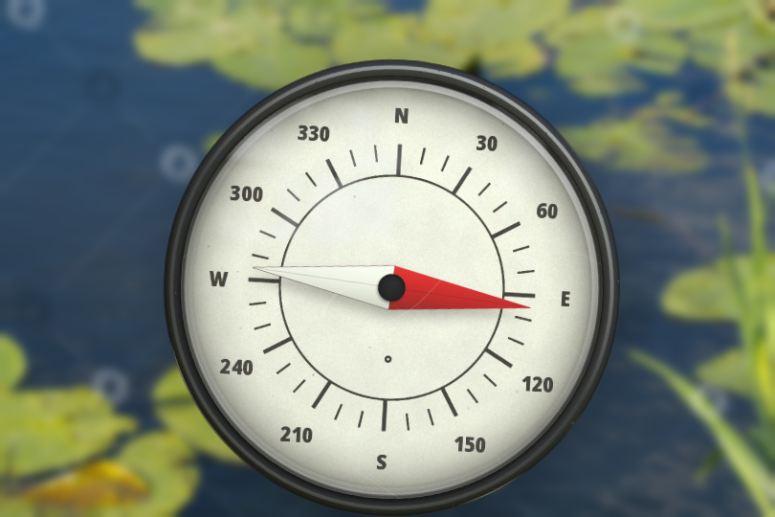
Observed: 95 °
